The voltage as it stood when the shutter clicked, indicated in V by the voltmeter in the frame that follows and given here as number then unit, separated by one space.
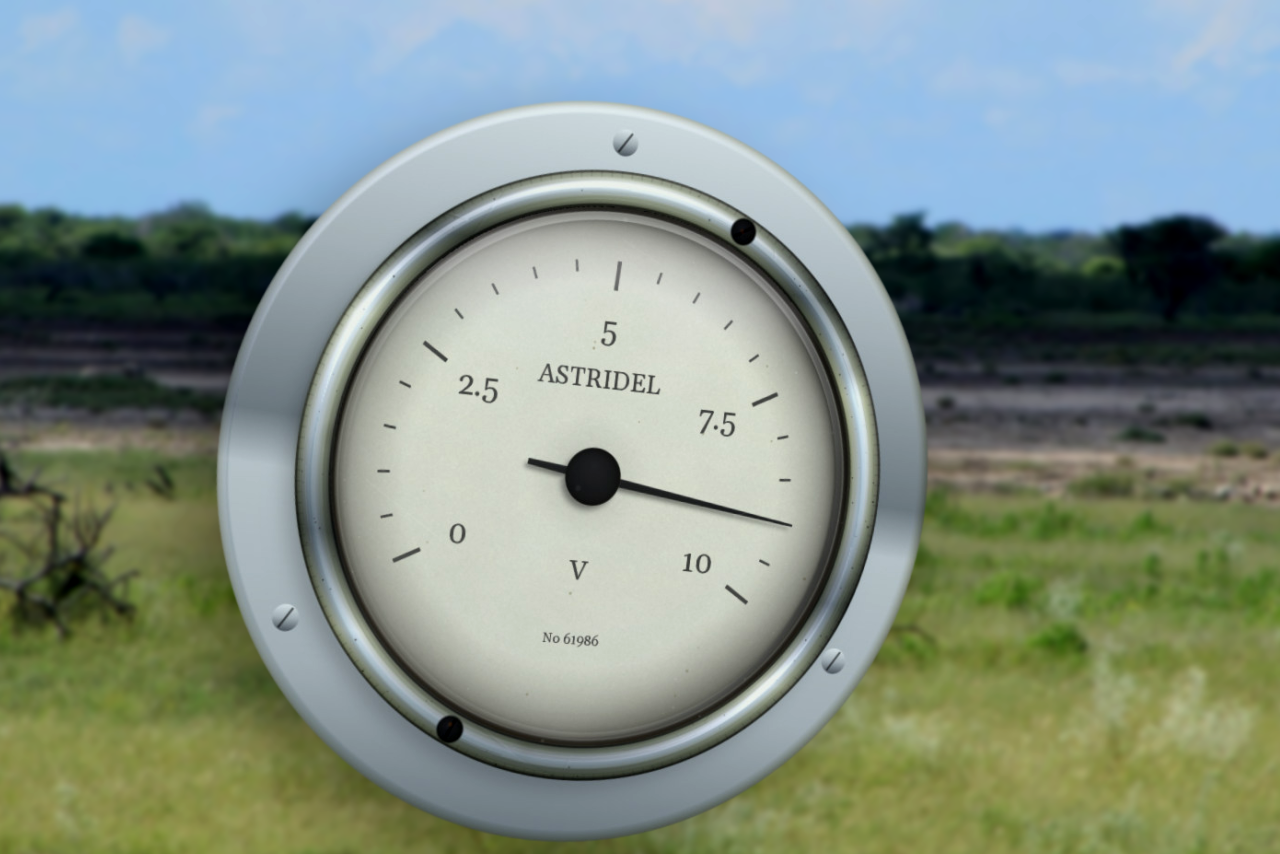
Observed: 9 V
